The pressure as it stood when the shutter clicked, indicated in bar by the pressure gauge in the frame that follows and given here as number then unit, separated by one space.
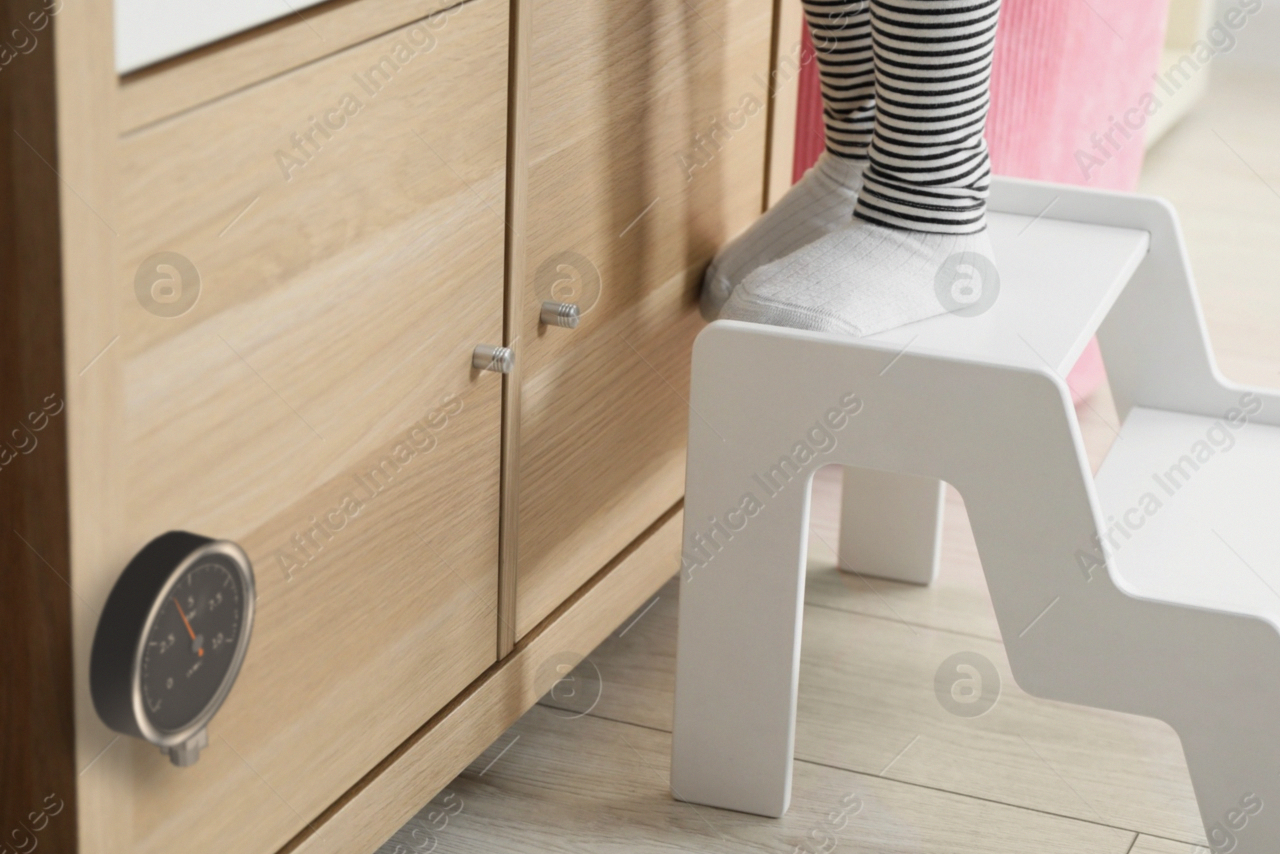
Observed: 4 bar
